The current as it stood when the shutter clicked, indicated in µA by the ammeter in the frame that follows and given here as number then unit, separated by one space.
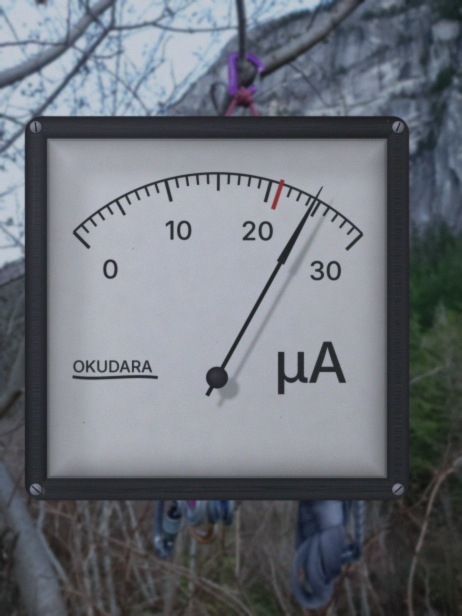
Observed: 24.5 µA
